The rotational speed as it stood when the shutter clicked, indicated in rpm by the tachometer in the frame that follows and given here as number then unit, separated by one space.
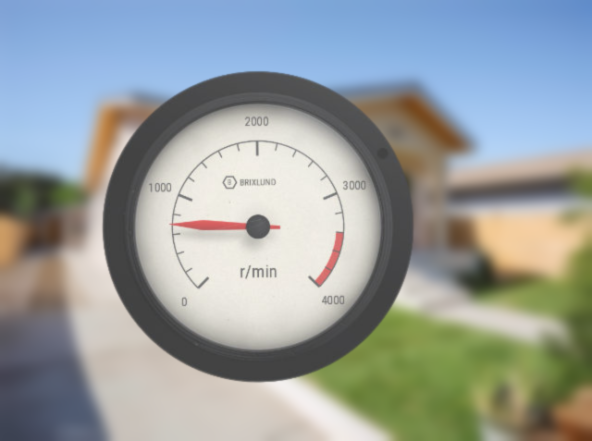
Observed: 700 rpm
